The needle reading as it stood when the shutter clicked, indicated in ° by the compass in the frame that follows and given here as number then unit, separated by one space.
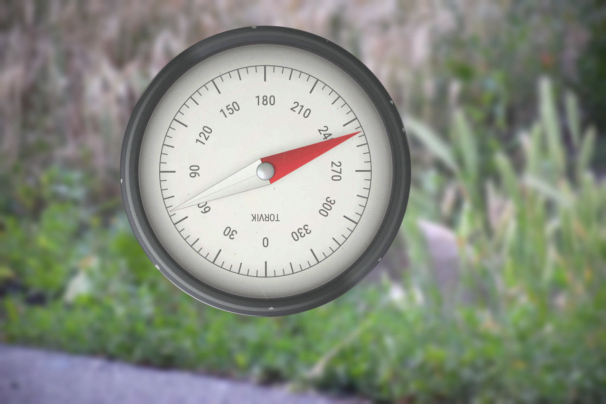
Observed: 247.5 °
